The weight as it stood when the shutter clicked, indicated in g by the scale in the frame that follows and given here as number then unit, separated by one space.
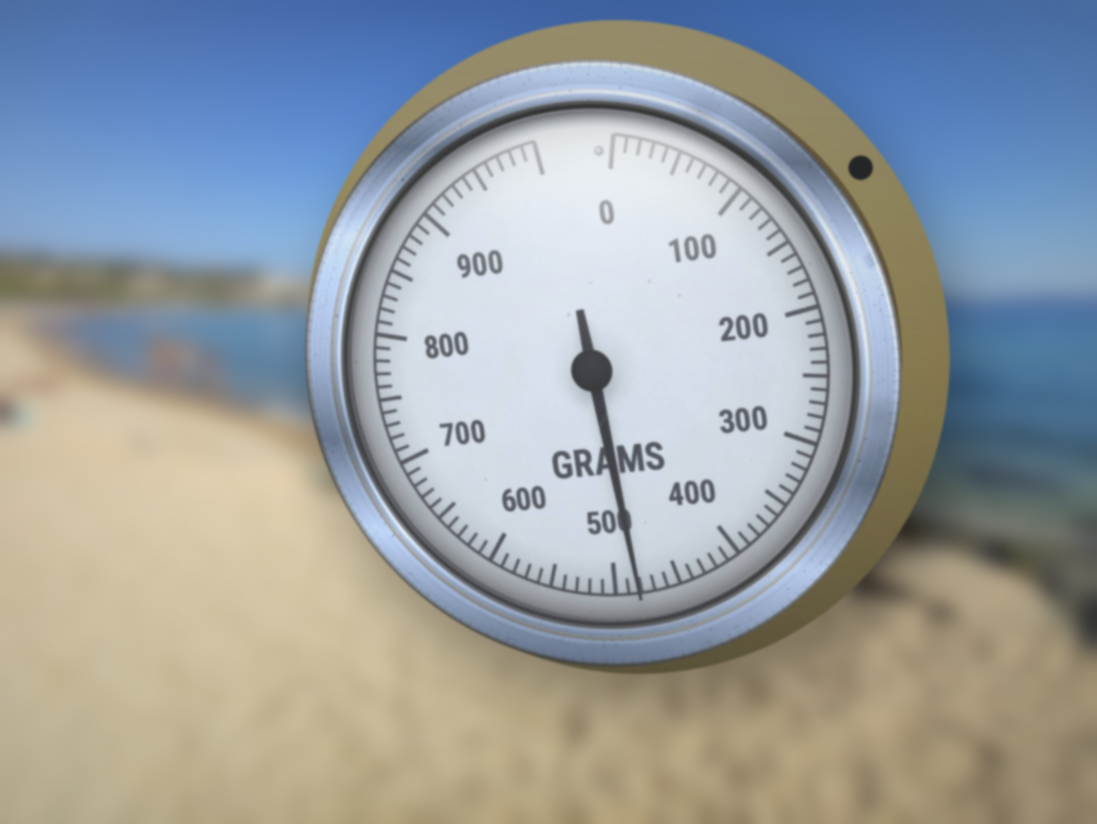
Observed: 480 g
